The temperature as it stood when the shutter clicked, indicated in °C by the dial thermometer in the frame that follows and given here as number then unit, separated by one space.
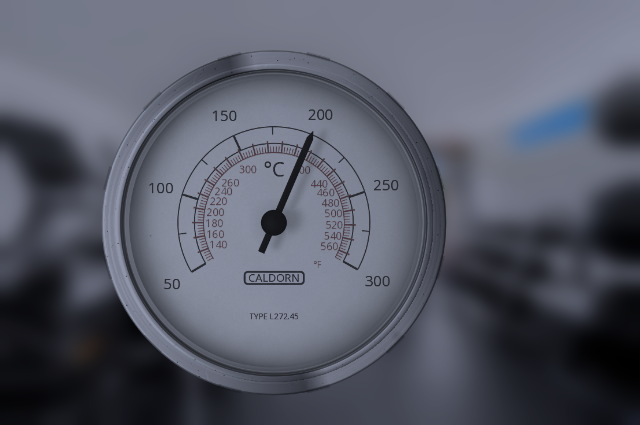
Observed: 200 °C
